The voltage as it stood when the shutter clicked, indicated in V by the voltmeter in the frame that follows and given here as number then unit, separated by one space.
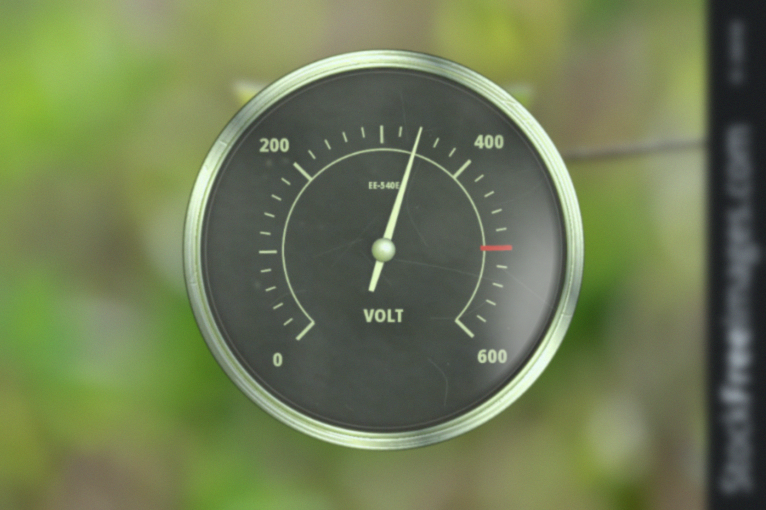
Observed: 340 V
